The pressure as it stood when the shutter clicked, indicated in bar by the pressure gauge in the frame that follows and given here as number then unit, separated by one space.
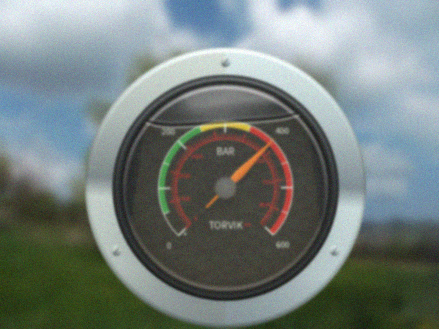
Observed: 400 bar
